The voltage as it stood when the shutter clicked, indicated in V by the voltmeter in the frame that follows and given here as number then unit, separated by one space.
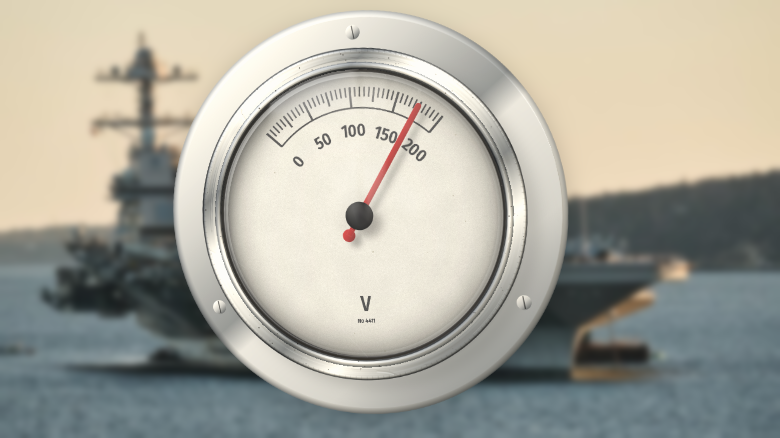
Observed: 175 V
